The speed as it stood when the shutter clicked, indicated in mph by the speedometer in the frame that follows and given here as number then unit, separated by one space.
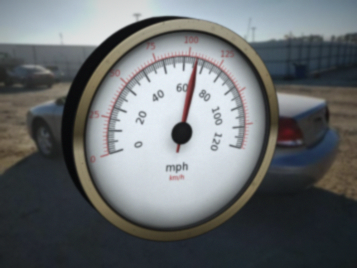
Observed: 65 mph
